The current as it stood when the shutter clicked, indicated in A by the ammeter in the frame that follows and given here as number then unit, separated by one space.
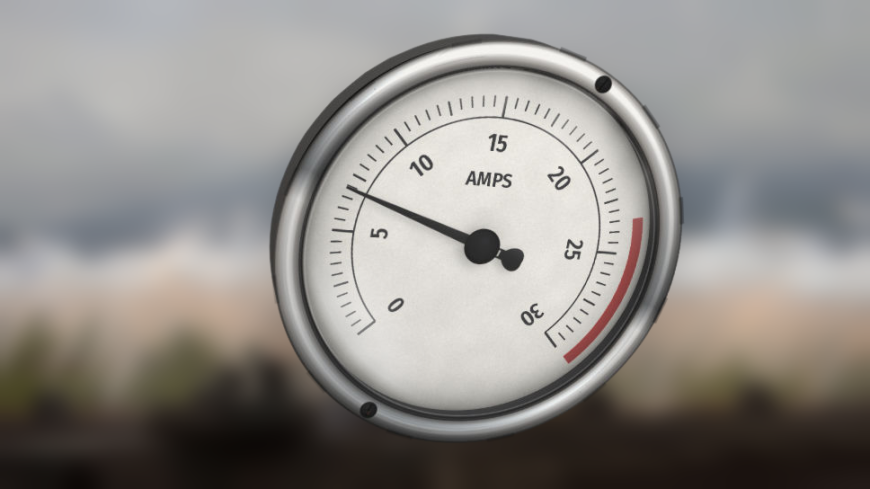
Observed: 7 A
